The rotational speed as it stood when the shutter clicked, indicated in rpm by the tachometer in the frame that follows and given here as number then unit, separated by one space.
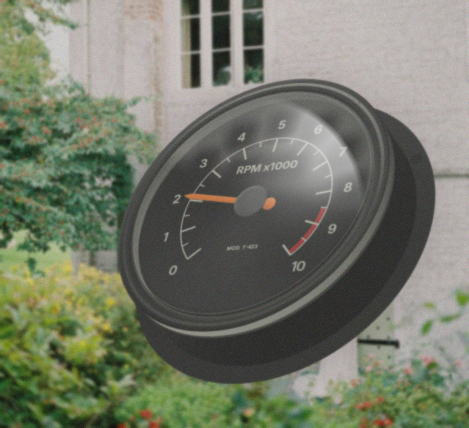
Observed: 2000 rpm
